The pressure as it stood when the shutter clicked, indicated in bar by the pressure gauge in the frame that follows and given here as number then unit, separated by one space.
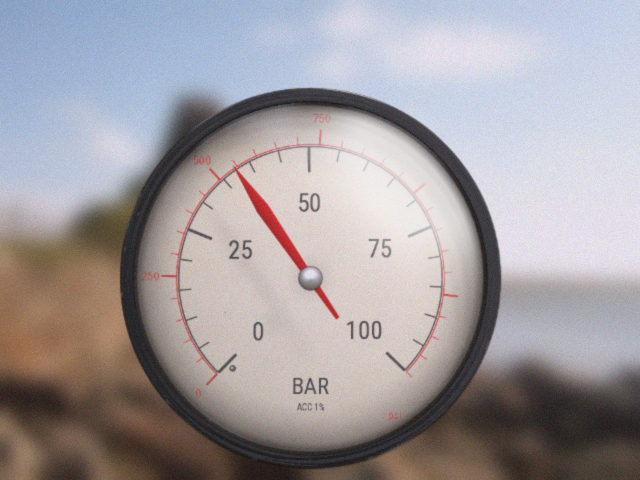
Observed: 37.5 bar
